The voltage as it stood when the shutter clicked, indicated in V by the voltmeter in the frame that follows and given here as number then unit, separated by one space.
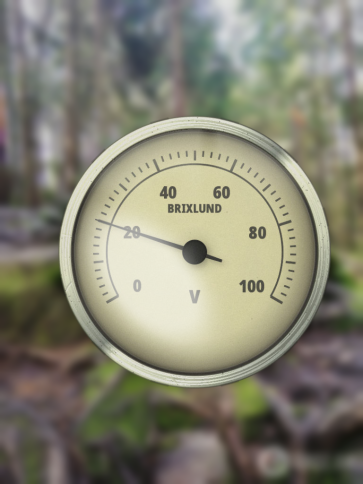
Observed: 20 V
